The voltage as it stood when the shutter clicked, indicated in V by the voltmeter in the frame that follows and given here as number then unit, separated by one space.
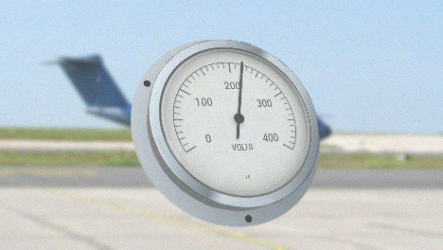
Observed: 220 V
